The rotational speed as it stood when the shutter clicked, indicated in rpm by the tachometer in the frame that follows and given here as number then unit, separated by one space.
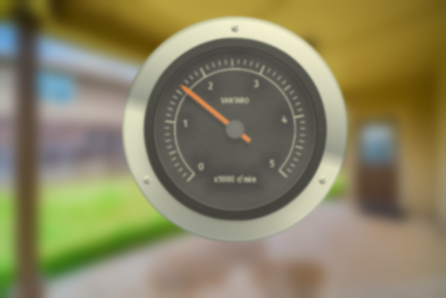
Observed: 1600 rpm
